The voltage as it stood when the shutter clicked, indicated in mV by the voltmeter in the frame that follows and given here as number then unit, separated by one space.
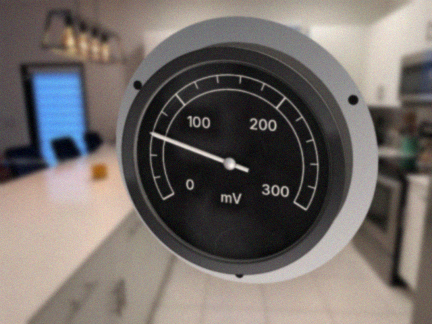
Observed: 60 mV
